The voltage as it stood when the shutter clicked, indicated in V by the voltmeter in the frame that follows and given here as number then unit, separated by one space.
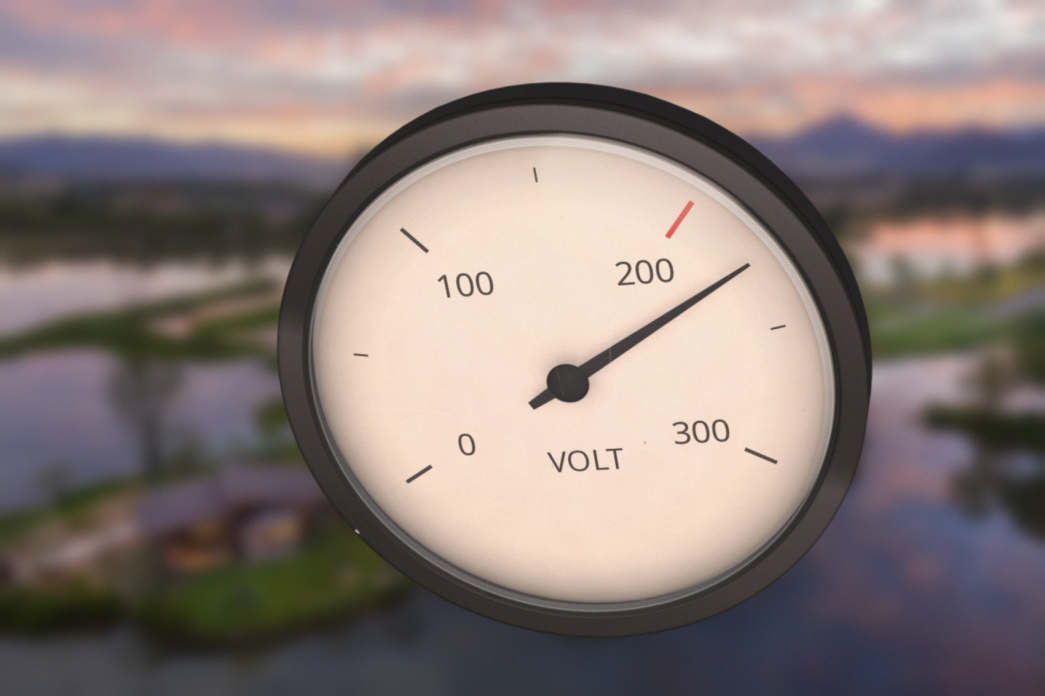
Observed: 225 V
